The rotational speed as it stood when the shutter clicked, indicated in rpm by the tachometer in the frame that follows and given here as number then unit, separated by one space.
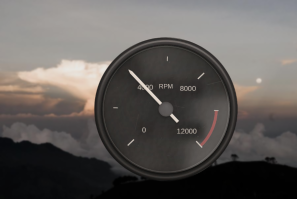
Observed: 4000 rpm
